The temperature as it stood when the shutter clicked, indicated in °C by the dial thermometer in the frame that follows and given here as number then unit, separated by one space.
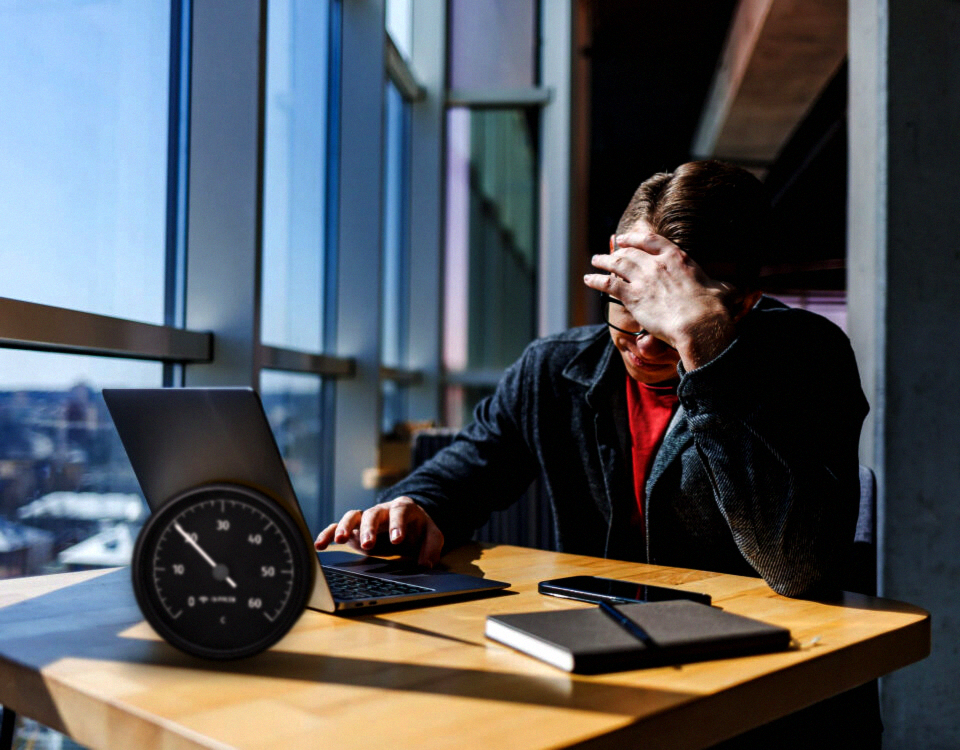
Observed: 20 °C
